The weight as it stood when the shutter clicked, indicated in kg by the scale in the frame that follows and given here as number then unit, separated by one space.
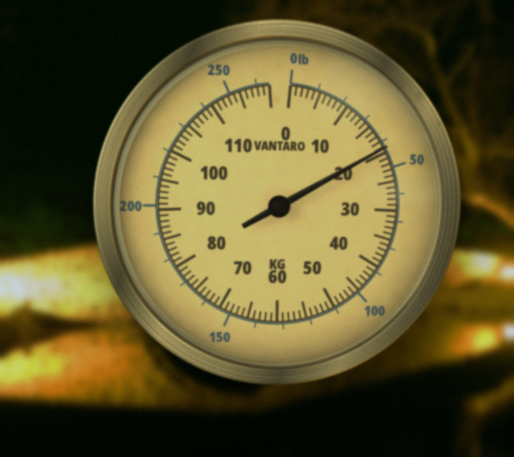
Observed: 19 kg
